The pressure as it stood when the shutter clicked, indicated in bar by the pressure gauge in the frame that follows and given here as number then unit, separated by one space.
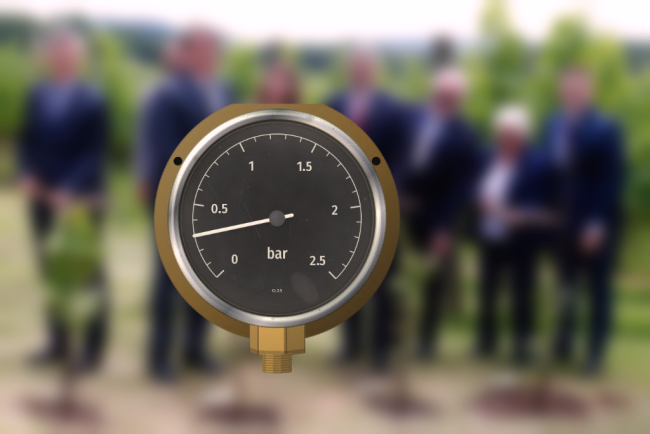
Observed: 0.3 bar
